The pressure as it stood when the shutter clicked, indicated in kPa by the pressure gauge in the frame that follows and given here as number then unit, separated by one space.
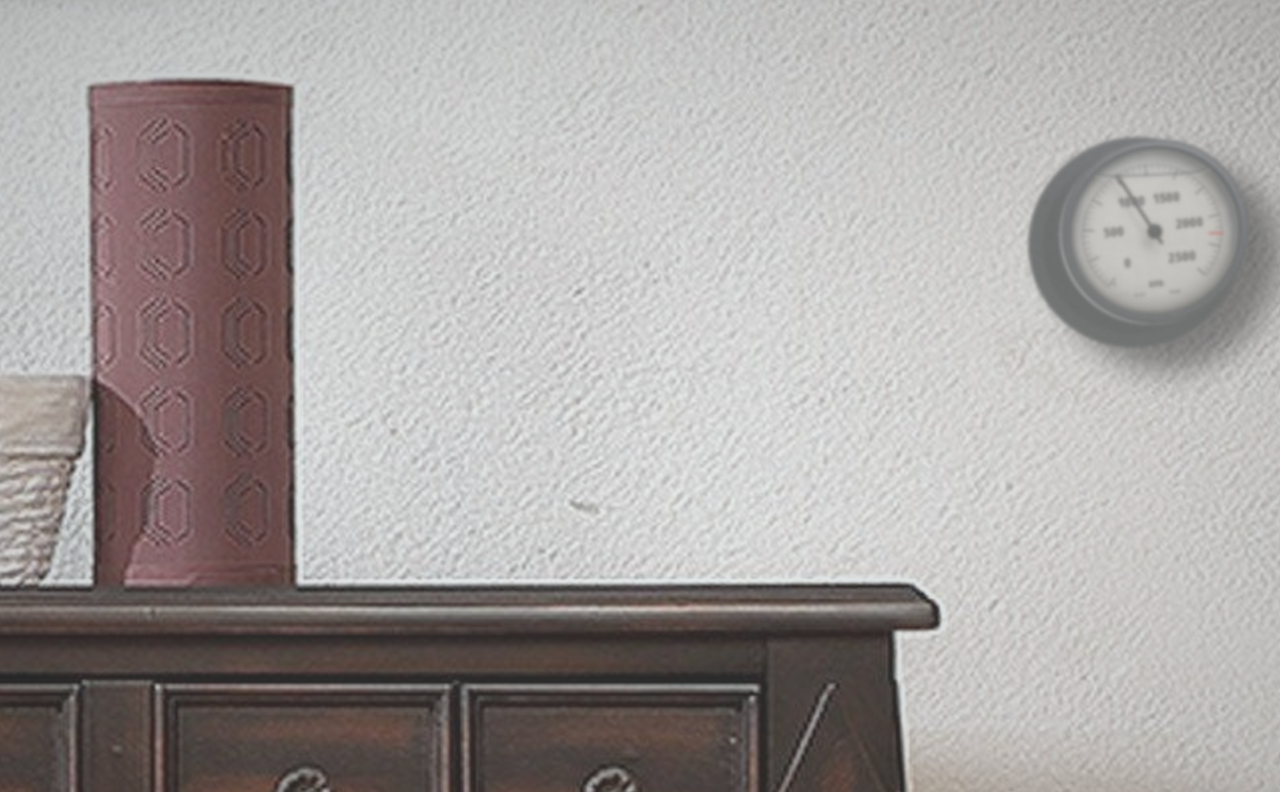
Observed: 1000 kPa
